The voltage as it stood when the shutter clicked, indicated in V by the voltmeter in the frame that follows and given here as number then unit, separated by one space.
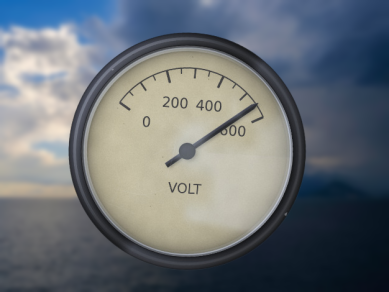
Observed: 550 V
